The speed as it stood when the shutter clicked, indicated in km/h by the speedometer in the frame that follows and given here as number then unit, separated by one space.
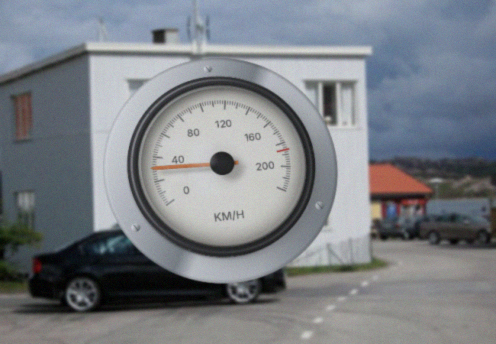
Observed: 30 km/h
